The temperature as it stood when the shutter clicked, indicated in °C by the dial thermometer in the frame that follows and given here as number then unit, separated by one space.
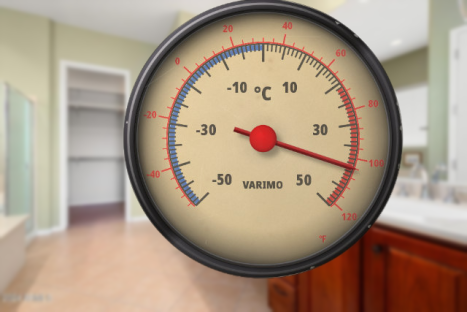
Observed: 40 °C
